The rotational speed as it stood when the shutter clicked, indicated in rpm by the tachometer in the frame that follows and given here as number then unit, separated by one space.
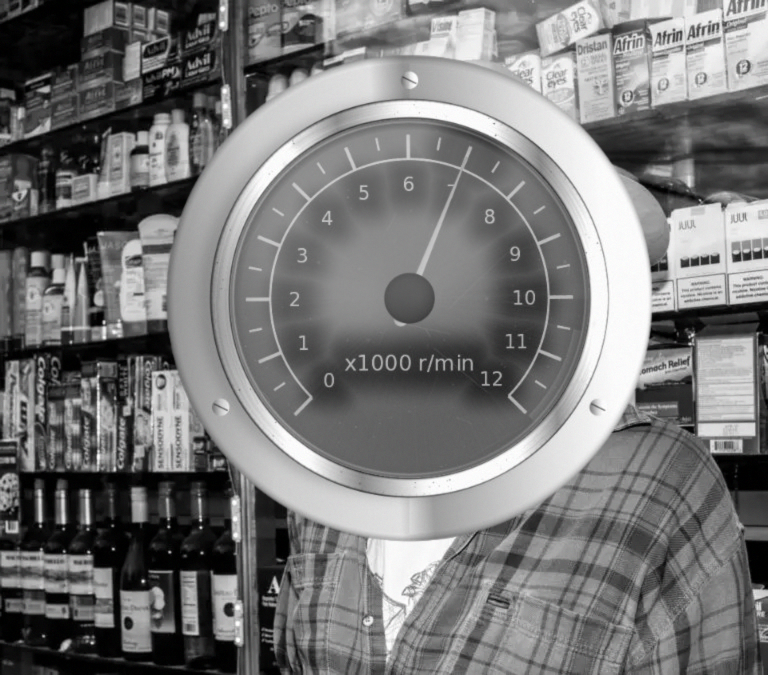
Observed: 7000 rpm
